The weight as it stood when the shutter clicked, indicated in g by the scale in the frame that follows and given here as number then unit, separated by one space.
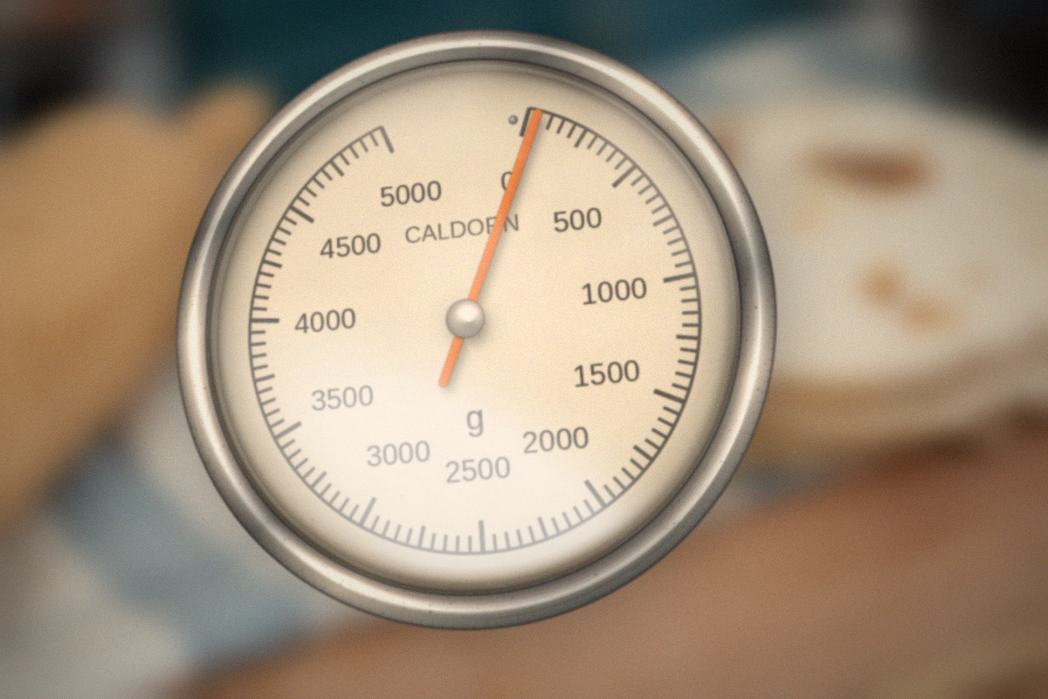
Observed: 50 g
